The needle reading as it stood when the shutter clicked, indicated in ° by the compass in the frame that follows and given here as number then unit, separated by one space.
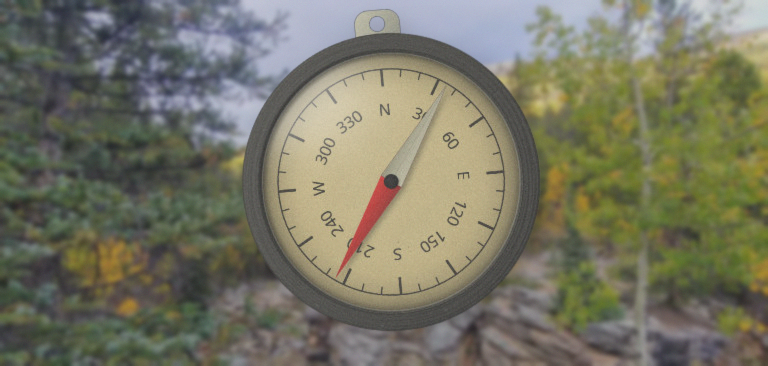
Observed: 215 °
